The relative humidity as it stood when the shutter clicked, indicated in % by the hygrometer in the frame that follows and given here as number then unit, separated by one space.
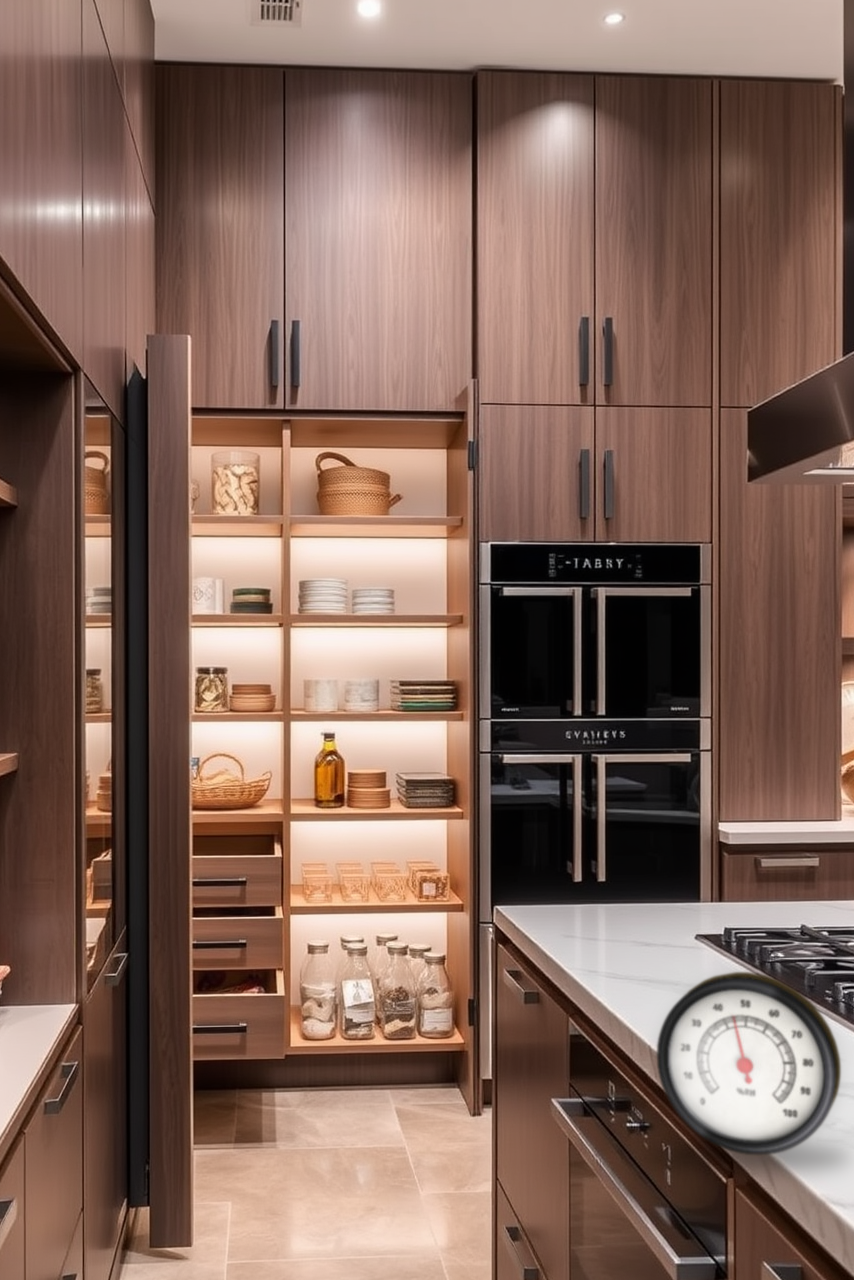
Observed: 45 %
